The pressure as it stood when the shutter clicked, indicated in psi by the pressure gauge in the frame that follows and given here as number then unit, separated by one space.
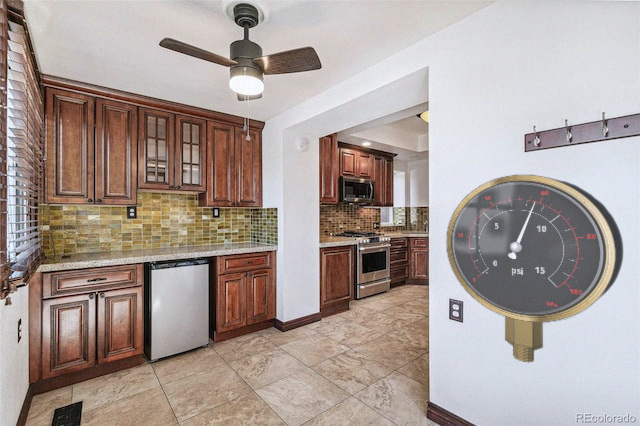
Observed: 8.5 psi
